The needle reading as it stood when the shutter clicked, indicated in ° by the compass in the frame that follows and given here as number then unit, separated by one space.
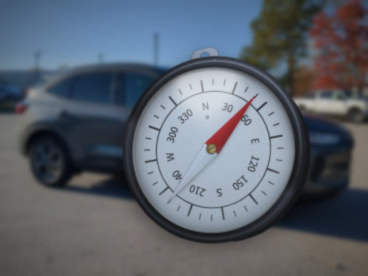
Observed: 50 °
